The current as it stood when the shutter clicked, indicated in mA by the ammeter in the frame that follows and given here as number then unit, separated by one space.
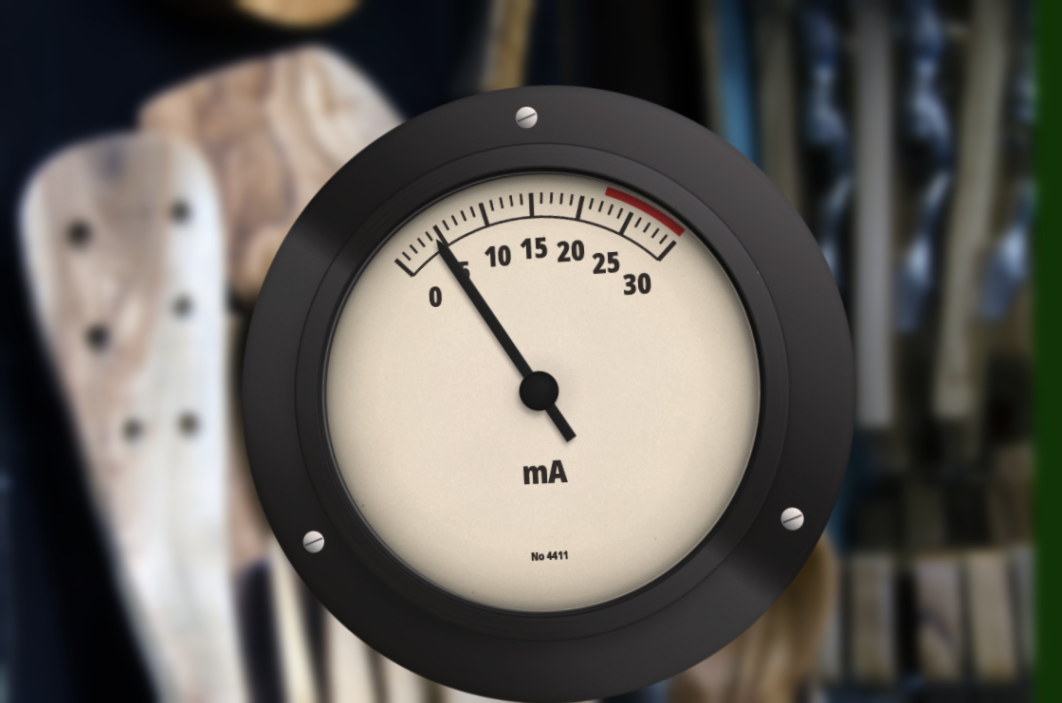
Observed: 4.5 mA
